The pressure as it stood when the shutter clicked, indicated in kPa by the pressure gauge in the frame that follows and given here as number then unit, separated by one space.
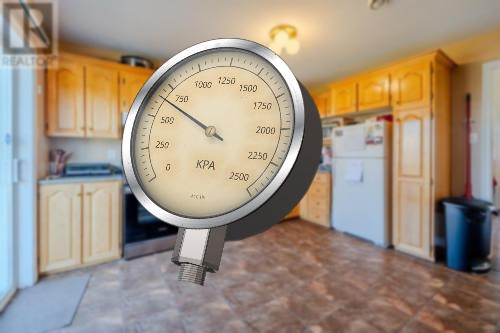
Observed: 650 kPa
